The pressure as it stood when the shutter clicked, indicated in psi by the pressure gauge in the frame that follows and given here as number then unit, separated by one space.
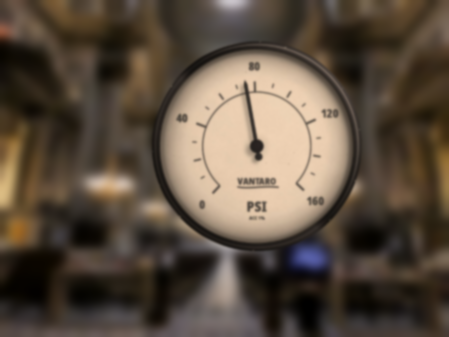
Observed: 75 psi
